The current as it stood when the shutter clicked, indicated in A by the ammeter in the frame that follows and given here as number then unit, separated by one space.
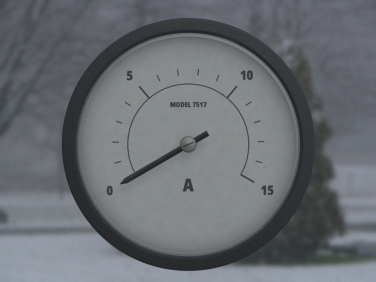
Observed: 0 A
